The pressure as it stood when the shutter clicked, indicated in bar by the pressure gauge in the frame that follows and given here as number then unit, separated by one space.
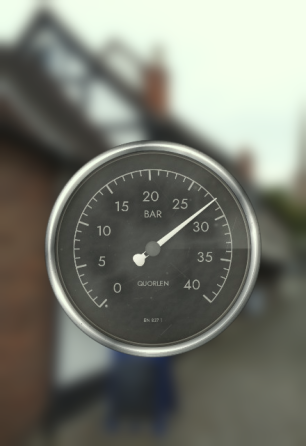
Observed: 28 bar
